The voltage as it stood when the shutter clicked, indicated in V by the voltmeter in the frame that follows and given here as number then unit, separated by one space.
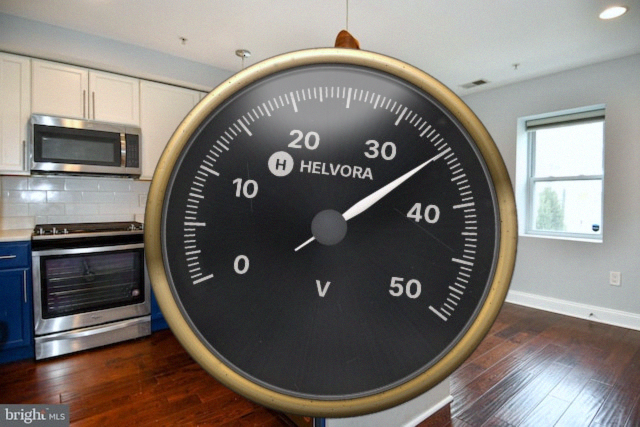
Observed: 35 V
